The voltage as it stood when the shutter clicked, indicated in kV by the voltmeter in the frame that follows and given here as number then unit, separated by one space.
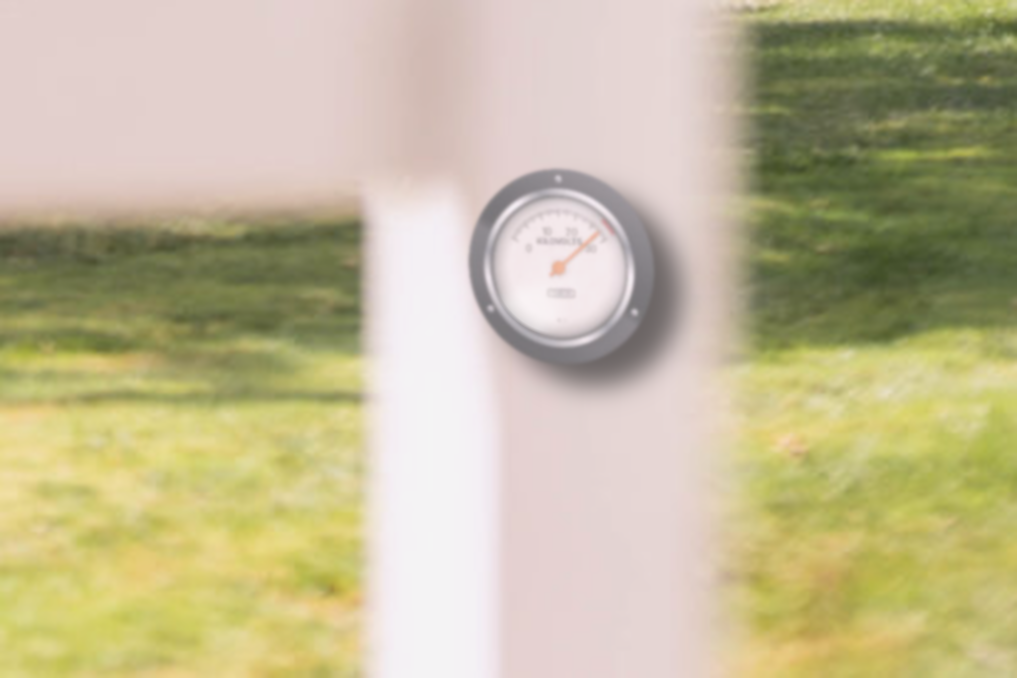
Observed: 27.5 kV
